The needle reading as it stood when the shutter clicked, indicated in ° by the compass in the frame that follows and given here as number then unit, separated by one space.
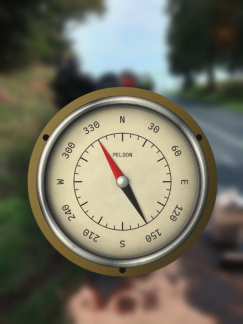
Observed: 330 °
